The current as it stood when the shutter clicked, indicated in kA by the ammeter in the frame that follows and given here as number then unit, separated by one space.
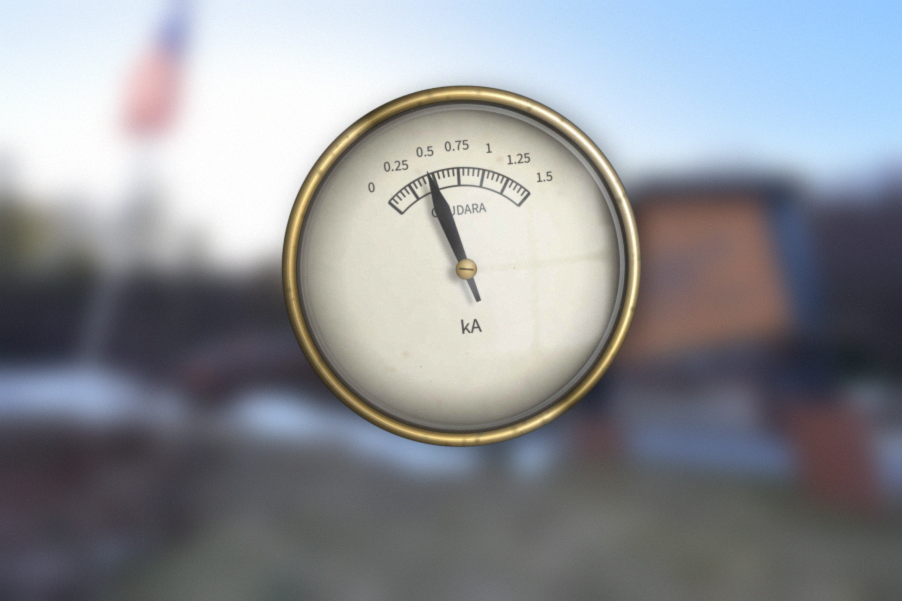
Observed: 0.45 kA
